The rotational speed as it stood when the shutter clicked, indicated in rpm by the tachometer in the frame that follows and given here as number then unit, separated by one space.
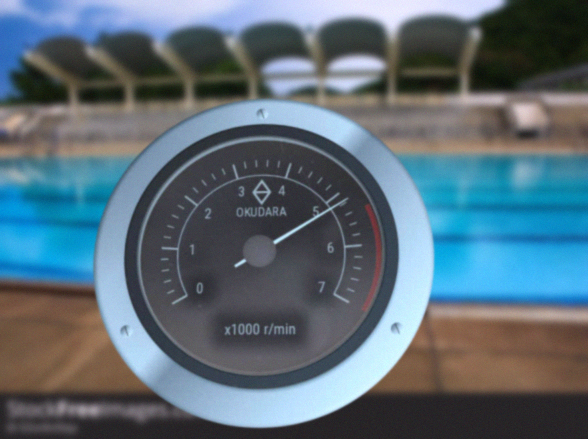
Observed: 5200 rpm
